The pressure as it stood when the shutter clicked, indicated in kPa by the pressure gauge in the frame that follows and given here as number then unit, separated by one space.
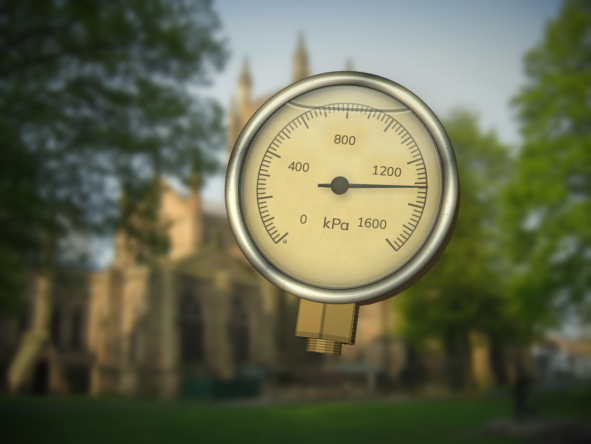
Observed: 1320 kPa
